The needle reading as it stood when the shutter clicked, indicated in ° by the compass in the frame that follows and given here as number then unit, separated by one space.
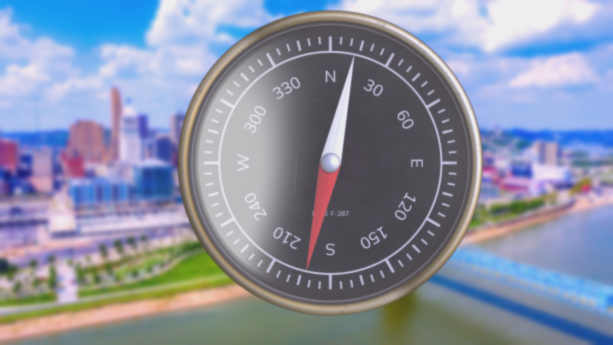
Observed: 192.5 °
